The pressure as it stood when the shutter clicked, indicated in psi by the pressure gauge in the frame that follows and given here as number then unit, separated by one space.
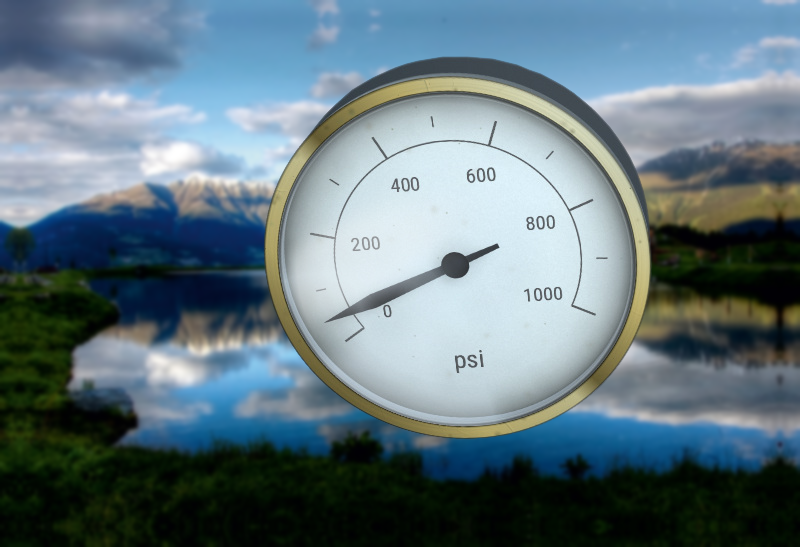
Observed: 50 psi
